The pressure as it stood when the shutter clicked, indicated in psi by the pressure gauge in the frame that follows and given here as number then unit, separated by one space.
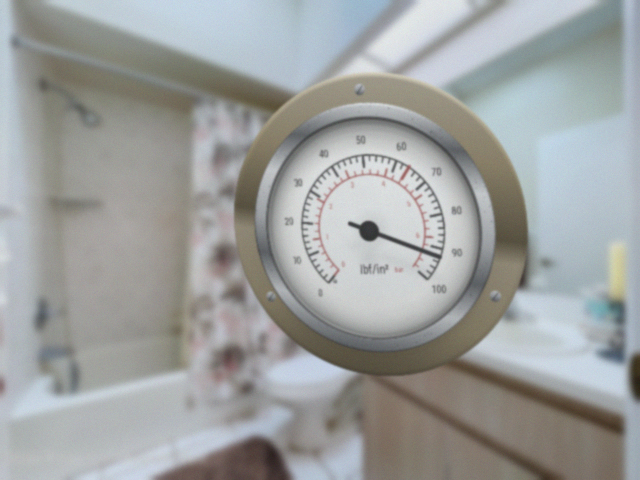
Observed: 92 psi
